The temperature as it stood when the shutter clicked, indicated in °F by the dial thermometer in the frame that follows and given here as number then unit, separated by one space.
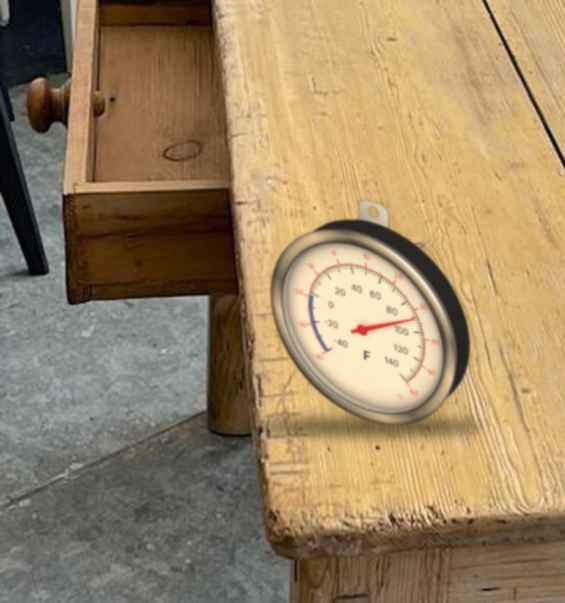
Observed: 90 °F
